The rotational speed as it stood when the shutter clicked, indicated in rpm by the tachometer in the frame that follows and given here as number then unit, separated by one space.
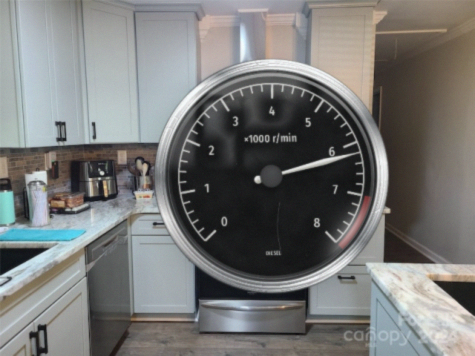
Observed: 6200 rpm
